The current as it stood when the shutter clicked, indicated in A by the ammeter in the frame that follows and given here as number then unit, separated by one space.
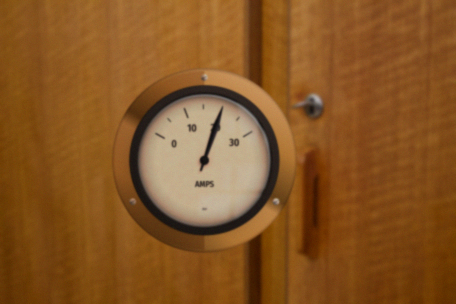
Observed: 20 A
